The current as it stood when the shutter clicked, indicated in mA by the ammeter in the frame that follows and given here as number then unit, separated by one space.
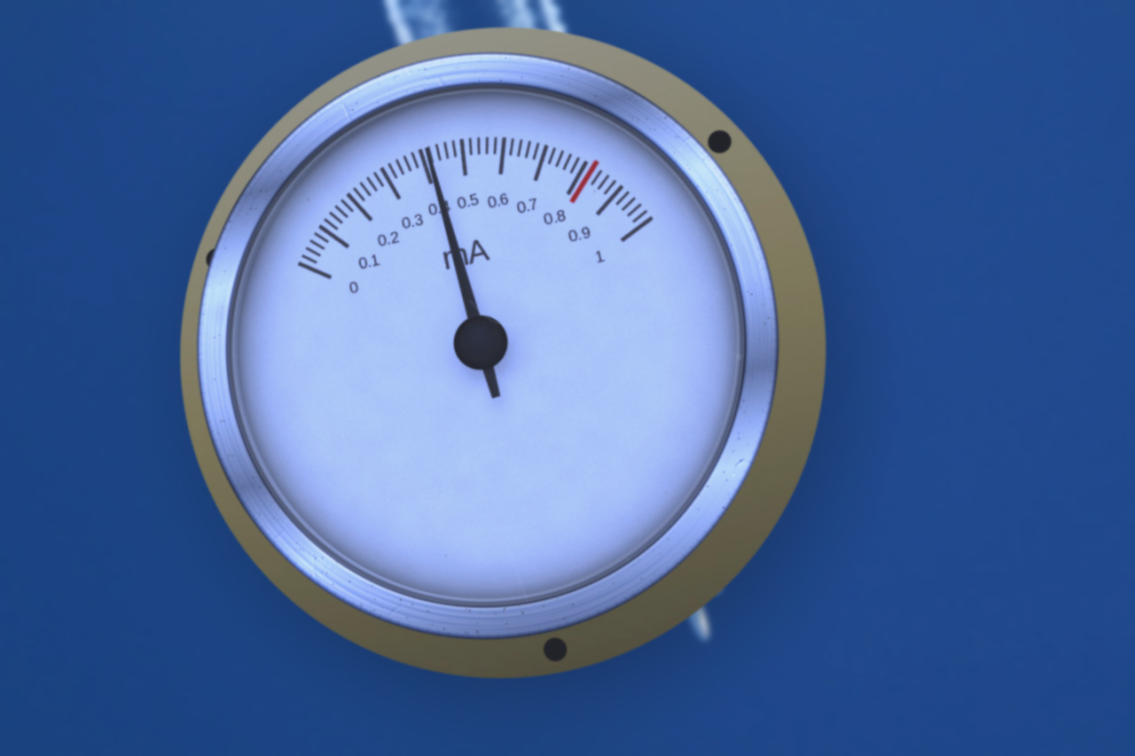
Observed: 0.42 mA
